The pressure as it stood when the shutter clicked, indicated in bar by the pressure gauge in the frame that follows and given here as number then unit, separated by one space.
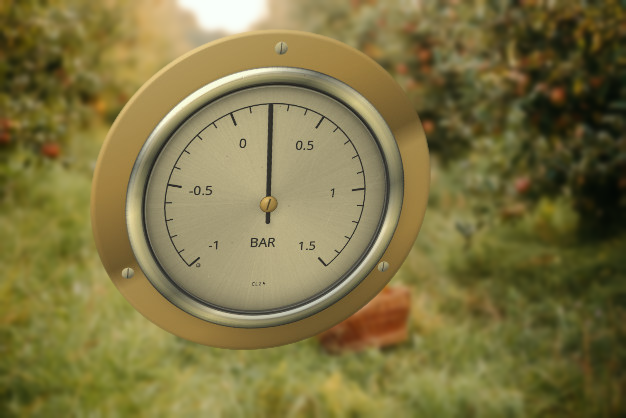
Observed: 0.2 bar
